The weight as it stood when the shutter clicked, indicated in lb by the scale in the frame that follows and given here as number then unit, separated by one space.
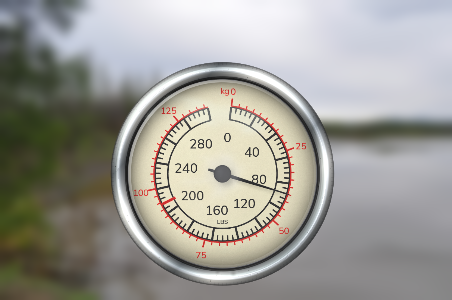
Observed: 88 lb
